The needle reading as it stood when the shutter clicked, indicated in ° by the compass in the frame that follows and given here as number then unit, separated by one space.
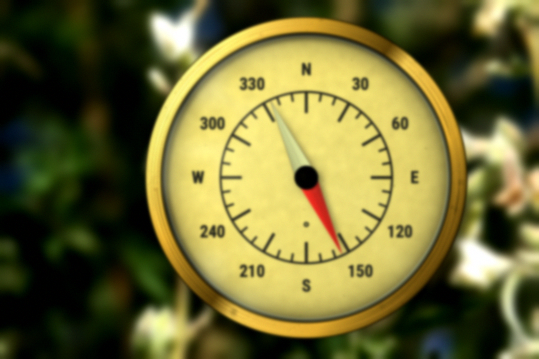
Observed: 155 °
